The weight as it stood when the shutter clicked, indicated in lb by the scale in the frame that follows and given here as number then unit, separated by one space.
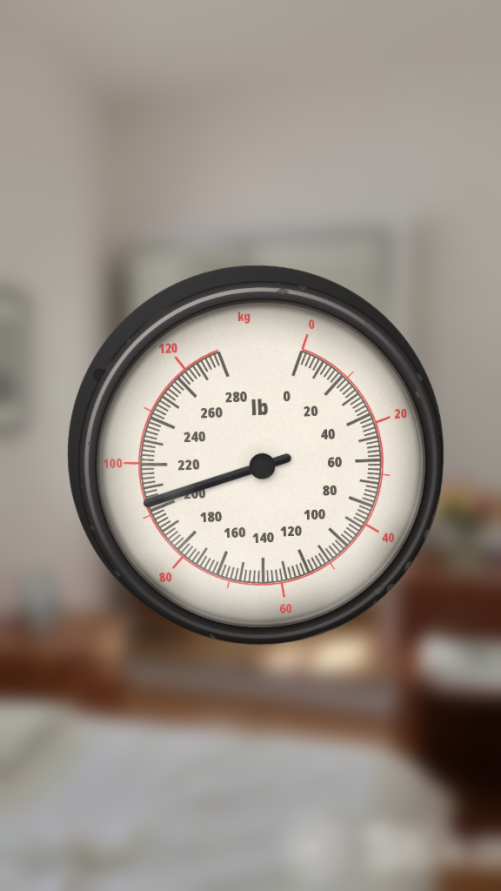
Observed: 204 lb
